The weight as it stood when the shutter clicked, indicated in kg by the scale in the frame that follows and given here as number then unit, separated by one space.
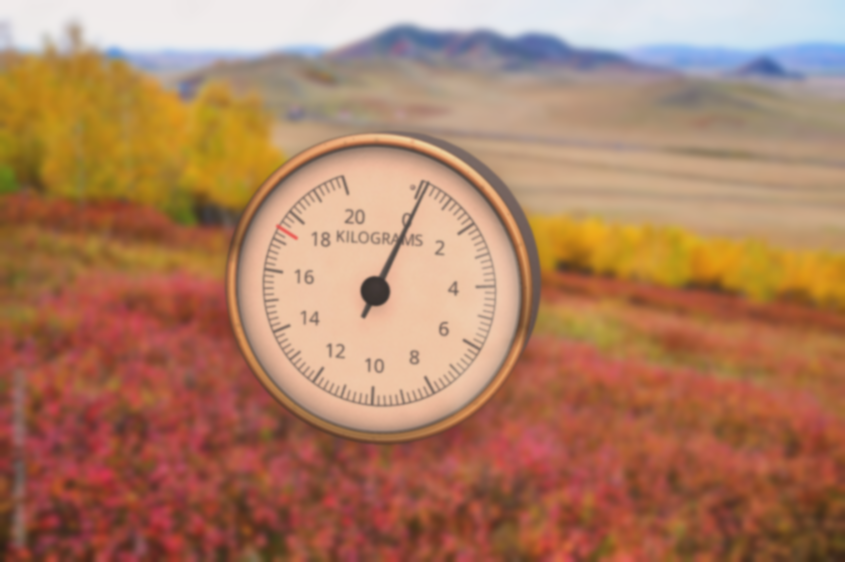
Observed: 0.2 kg
